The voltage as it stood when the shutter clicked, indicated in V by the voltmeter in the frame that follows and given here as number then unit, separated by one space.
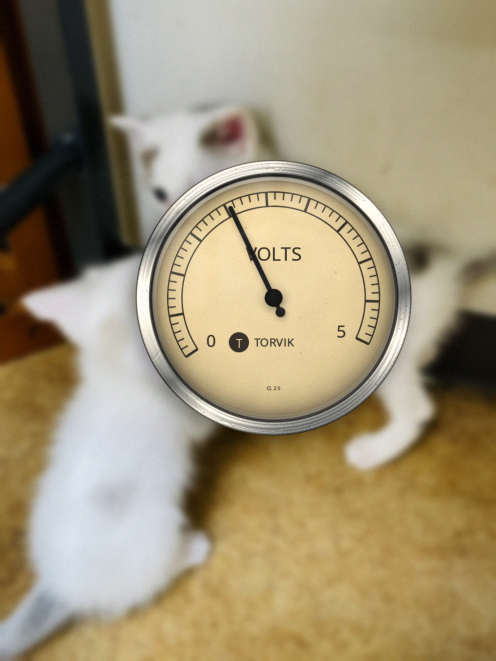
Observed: 2.05 V
